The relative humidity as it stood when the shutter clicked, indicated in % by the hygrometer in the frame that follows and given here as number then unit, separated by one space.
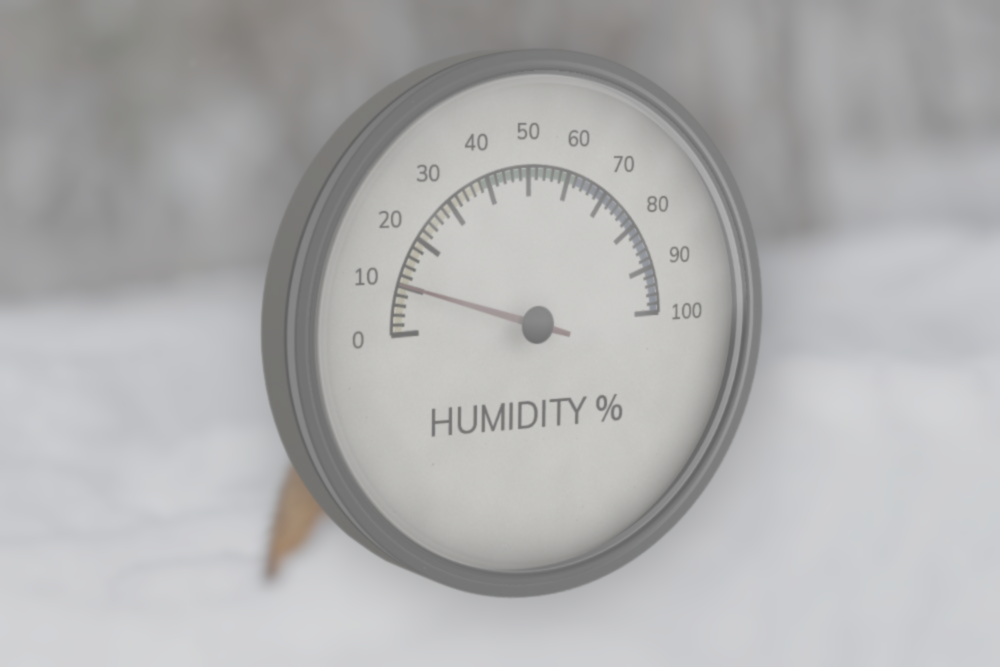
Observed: 10 %
